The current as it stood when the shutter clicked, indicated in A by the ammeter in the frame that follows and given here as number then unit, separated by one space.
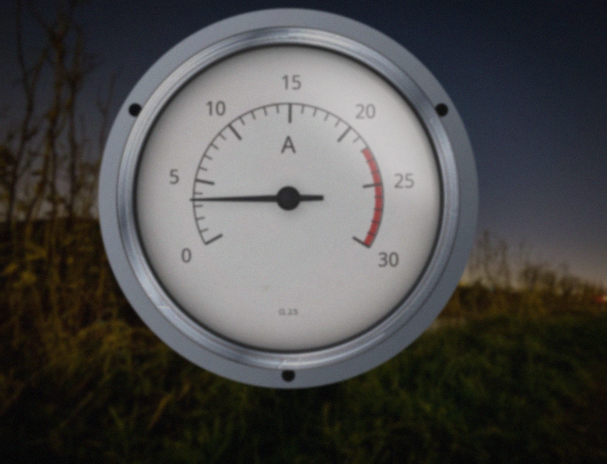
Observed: 3.5 A
